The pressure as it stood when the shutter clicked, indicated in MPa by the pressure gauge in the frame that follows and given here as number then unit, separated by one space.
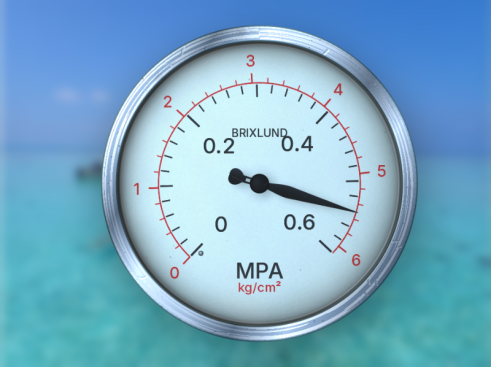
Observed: 0.54 MPa
